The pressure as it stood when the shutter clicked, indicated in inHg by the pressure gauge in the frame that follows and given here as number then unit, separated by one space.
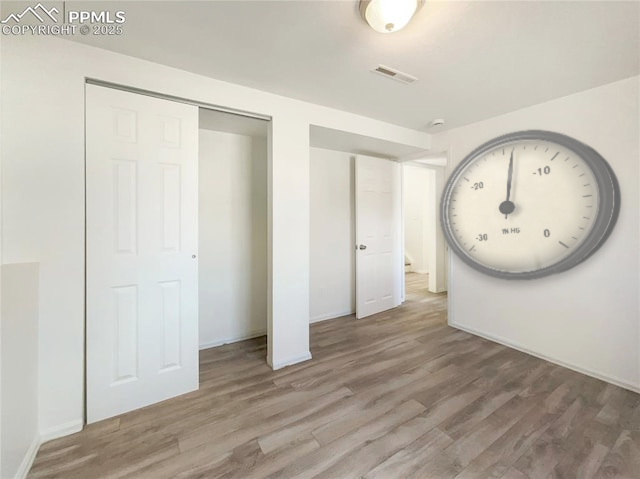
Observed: -14 inHg
